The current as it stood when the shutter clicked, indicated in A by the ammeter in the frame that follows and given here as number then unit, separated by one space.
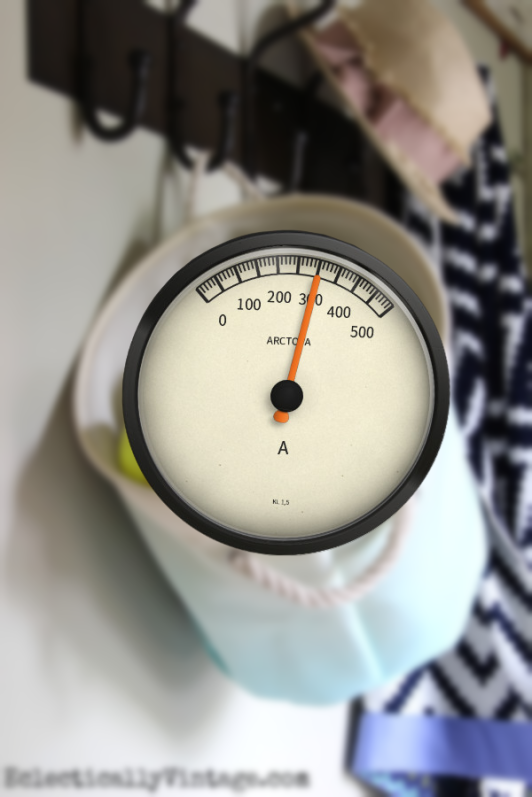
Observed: 300 A
